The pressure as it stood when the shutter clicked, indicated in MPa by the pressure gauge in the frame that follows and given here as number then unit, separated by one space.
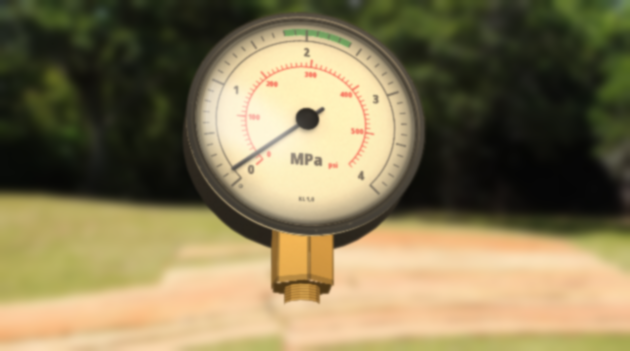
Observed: 0.1 MPa
